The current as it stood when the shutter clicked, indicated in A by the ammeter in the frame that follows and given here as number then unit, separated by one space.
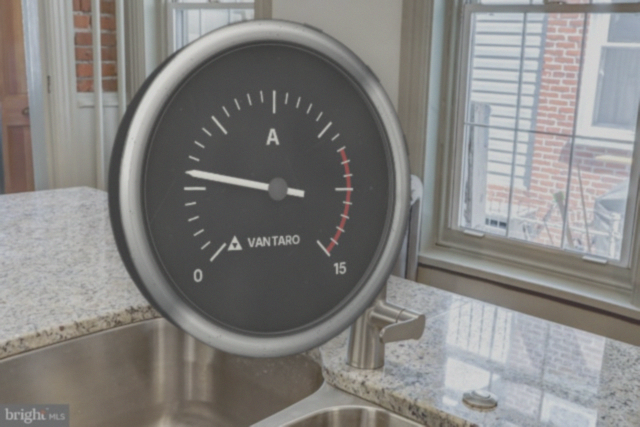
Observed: 3 A
